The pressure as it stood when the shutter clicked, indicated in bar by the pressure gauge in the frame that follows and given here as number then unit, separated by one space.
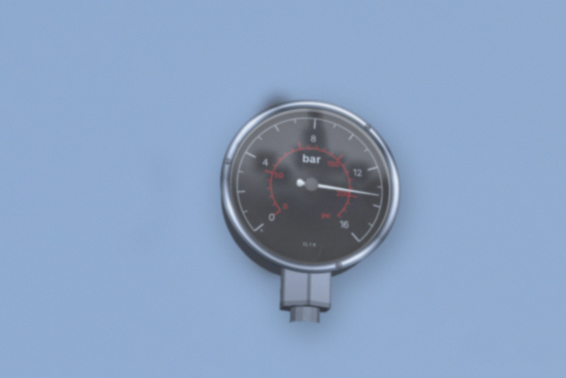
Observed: 13.5 bar
